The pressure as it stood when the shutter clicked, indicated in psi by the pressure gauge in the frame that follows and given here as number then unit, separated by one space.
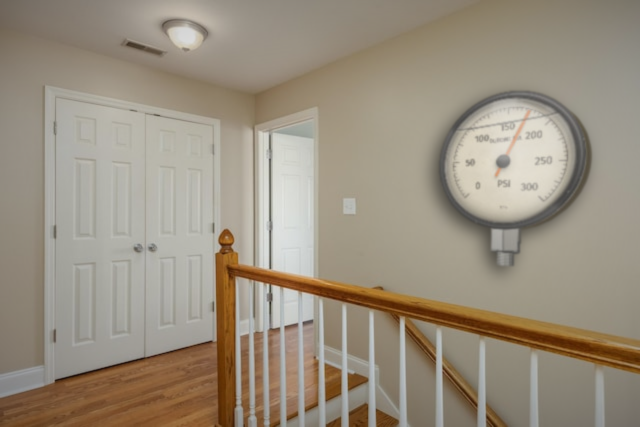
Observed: 175 psi
